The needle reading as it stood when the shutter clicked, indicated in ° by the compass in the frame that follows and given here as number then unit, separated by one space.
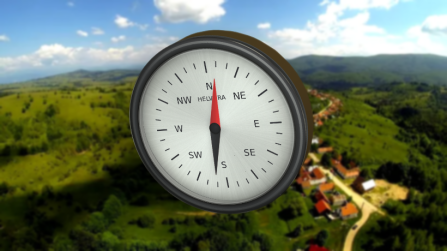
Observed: 10 °
